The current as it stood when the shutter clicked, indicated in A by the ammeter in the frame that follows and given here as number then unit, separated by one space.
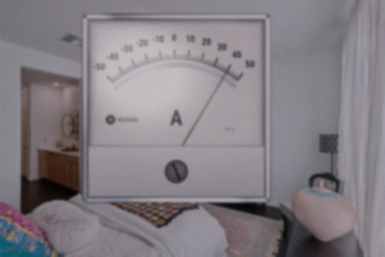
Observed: 40 A
